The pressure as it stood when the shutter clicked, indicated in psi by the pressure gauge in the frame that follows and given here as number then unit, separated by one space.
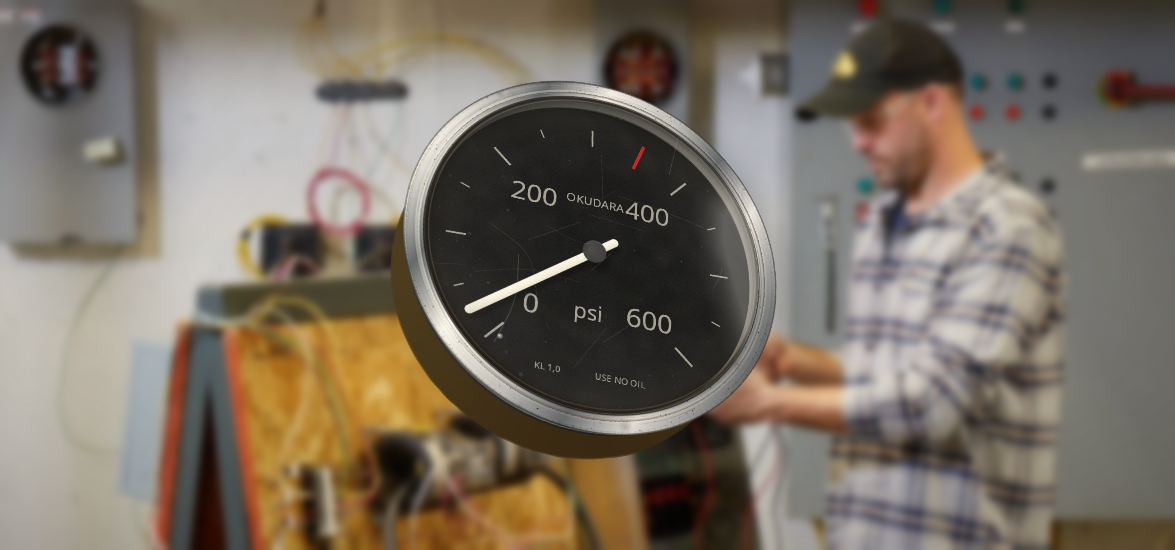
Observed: 25 psi
